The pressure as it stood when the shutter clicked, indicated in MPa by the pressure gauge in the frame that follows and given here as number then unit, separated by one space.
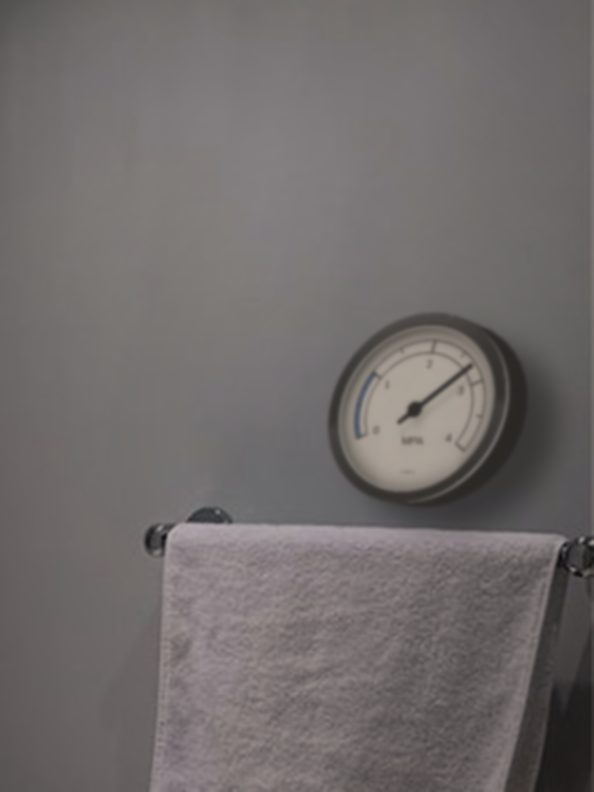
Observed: 2.75 MPa
